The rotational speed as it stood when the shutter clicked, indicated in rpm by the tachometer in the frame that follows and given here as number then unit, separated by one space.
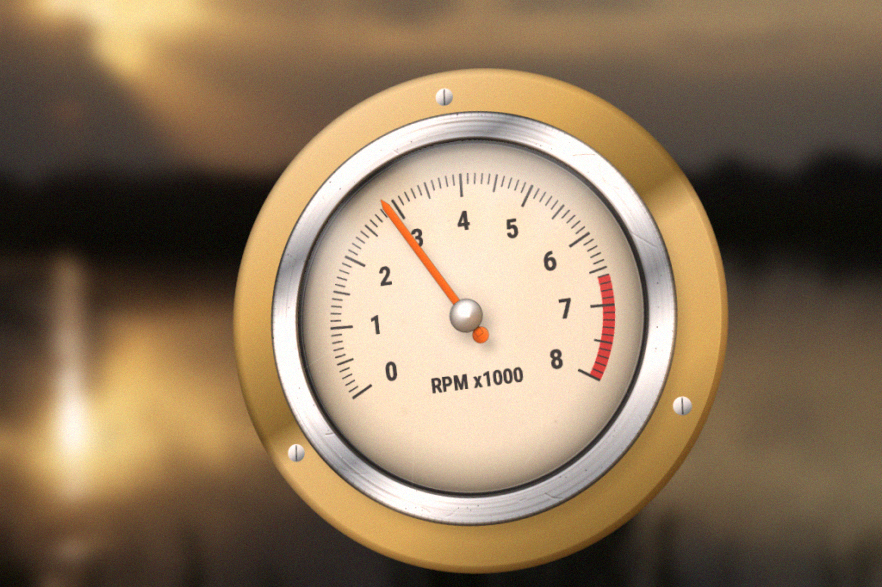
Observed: 2900 rpm
